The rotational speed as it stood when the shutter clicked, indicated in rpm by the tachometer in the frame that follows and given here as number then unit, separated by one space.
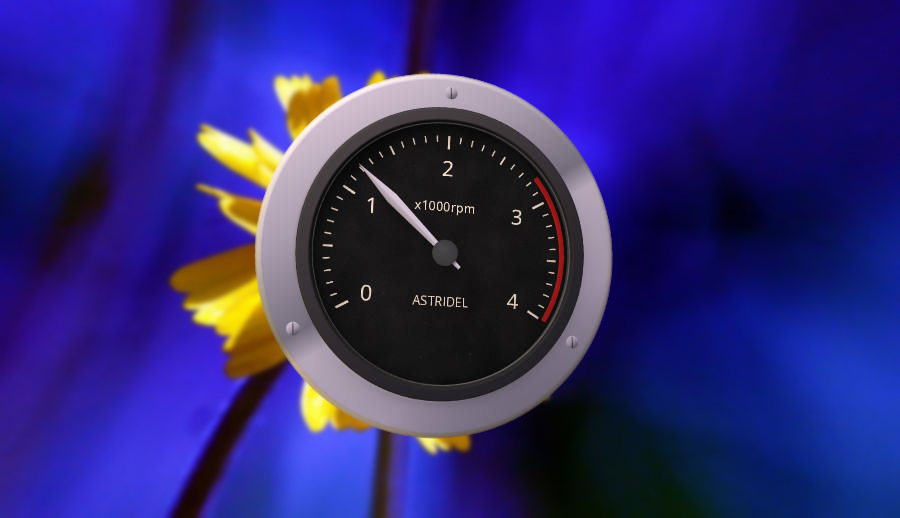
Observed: 1200 rpm
